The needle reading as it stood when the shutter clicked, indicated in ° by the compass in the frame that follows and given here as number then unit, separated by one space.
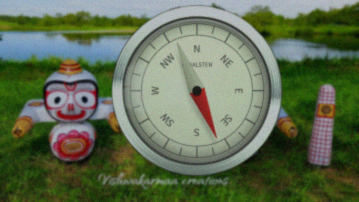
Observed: 157.5 °
